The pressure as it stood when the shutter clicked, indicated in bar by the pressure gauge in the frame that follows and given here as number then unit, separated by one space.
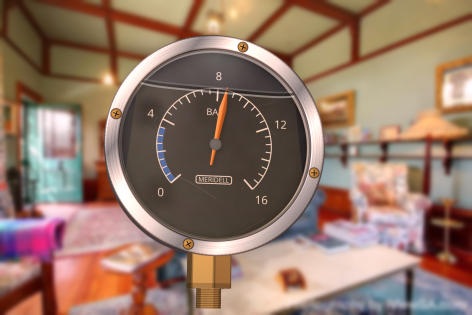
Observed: 8.5 bar
